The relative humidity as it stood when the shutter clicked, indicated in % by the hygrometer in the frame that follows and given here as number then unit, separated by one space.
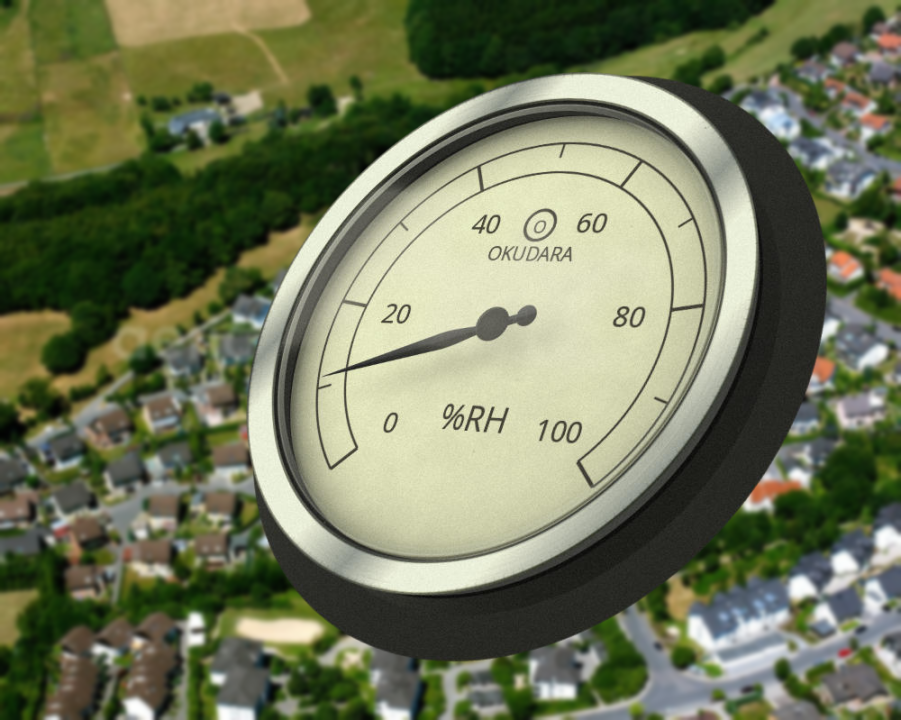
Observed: 10 %
